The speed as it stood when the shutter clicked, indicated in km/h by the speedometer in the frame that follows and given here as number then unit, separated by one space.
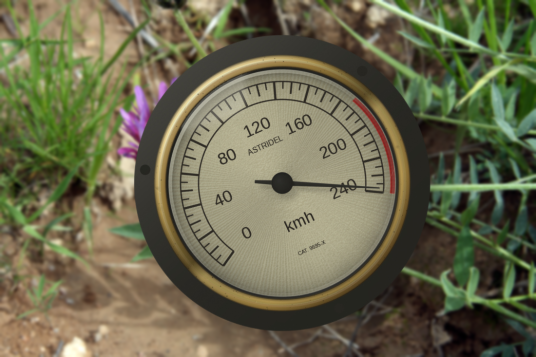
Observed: 237.5 km/h
